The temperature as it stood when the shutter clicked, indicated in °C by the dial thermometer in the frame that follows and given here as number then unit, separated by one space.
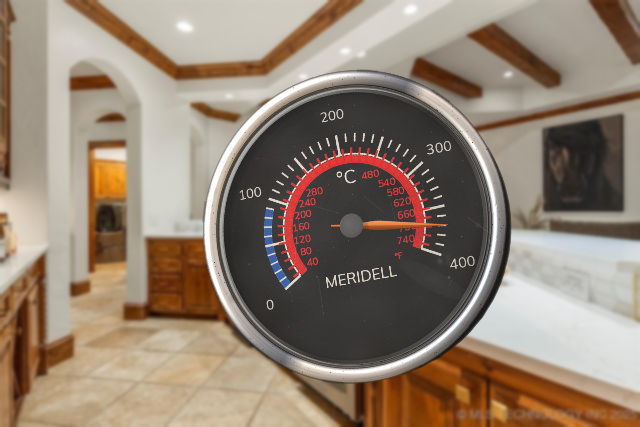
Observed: 370 °C
